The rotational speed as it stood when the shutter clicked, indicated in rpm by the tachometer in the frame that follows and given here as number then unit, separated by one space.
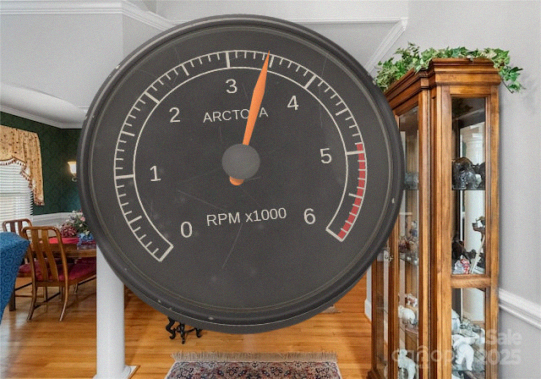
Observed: 3450 rpm
